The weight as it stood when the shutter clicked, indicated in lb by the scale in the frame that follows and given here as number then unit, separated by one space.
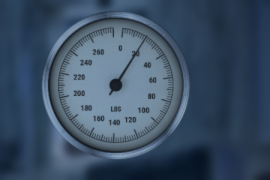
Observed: 20 lb
